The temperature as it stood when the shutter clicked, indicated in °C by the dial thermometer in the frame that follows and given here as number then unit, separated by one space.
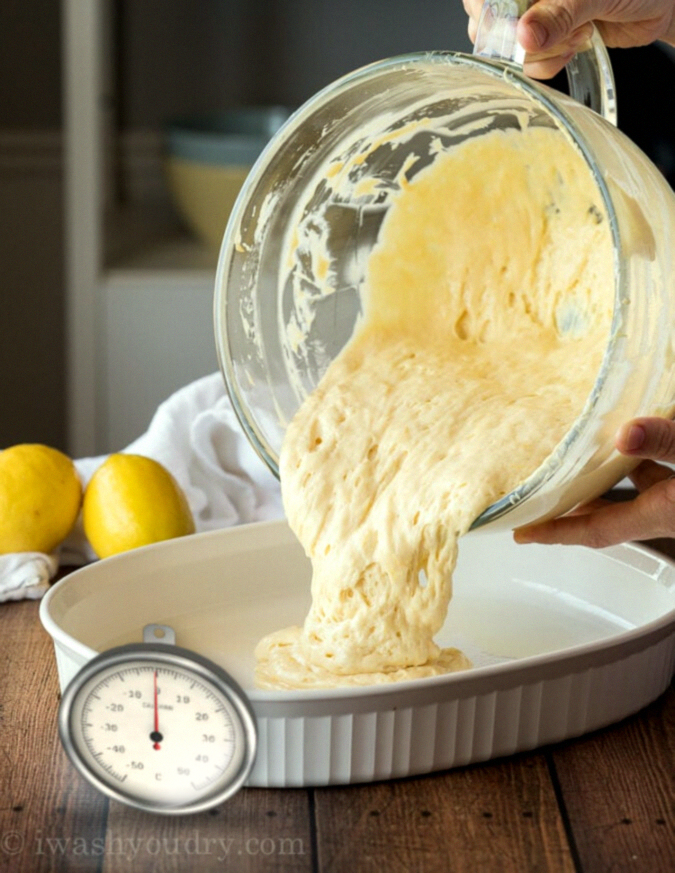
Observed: 0 °C
